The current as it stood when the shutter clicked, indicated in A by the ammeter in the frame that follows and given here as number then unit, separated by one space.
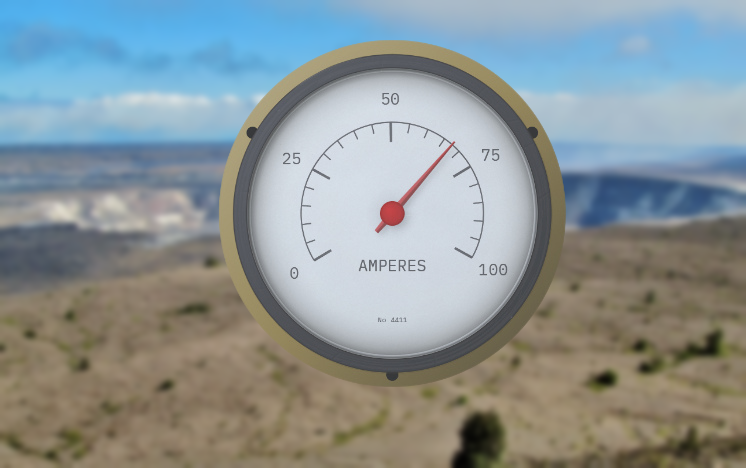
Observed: 67.5 A
